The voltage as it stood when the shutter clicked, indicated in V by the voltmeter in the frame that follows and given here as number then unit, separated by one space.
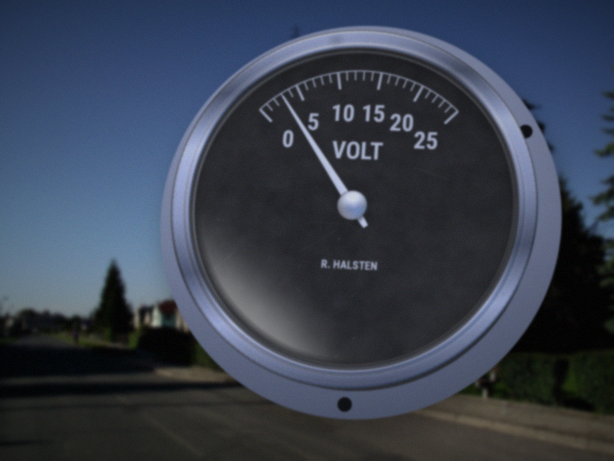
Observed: 3 V
